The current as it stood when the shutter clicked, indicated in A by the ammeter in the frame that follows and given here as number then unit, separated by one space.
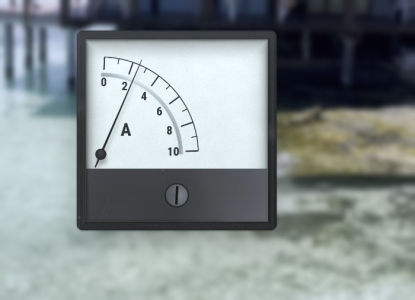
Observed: 2.5 A
